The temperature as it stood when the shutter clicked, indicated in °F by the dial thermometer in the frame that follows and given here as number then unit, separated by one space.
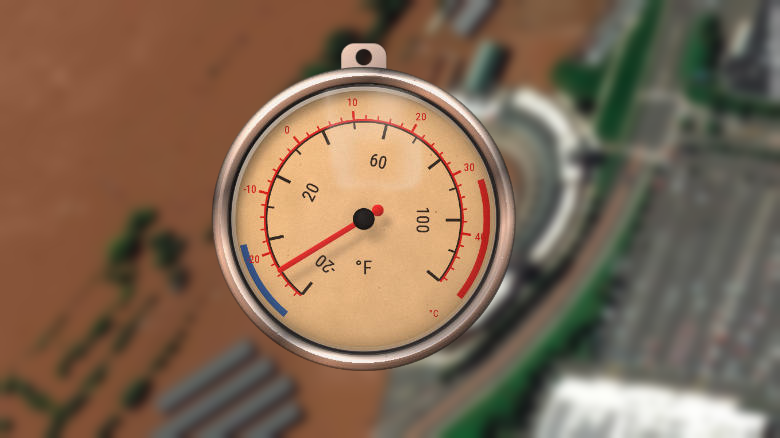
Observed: -10 °F
